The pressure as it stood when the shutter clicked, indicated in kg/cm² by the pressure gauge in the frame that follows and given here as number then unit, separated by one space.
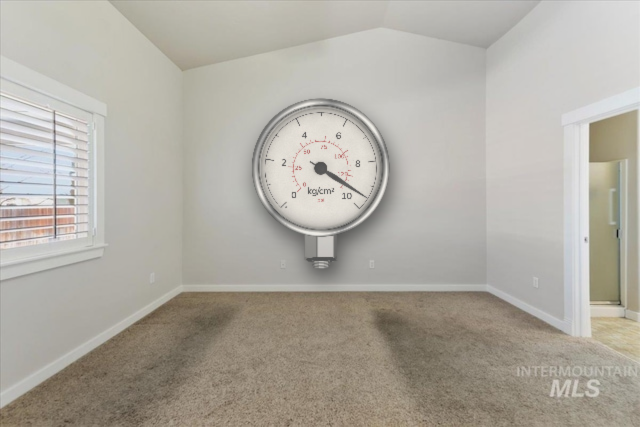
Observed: 9.5 kg/cm²
